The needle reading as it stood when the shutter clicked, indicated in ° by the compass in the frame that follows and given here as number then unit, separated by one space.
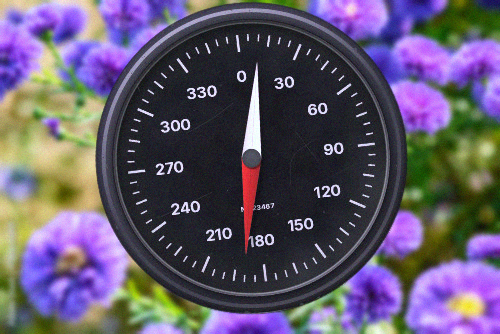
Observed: 190 °
